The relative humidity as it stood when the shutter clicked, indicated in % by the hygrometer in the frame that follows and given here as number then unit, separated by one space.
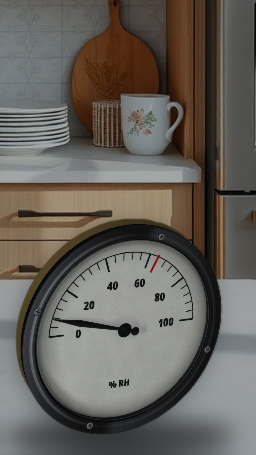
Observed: 8 %
